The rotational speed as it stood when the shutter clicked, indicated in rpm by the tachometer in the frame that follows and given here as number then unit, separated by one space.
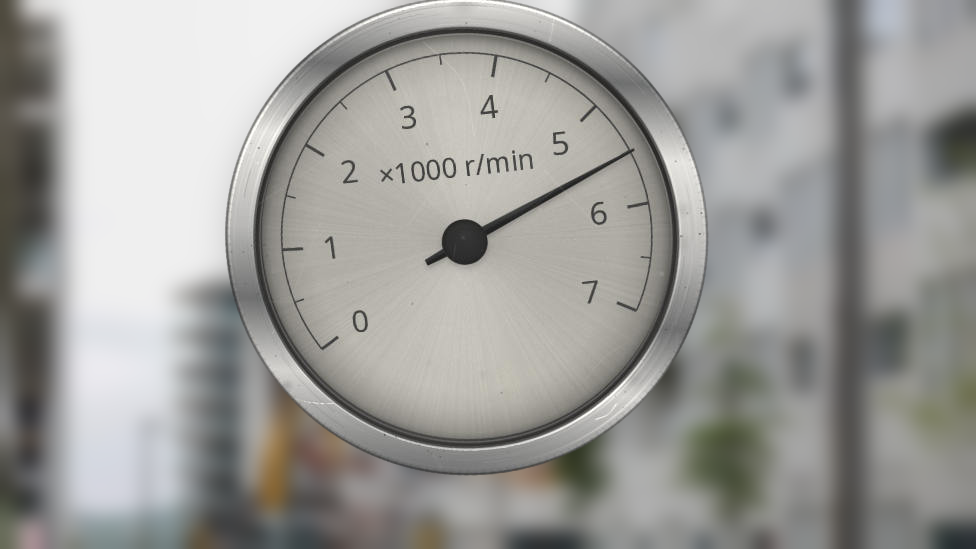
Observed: 5500 rpm
